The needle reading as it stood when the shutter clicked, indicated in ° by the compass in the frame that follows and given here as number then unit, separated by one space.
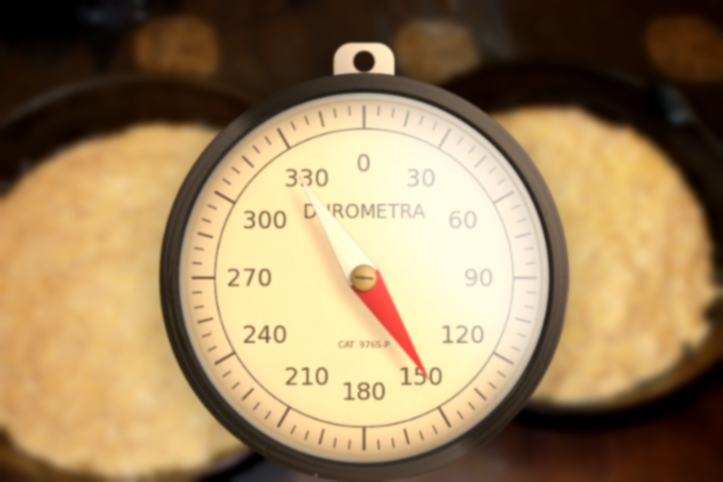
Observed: 147.5 °
